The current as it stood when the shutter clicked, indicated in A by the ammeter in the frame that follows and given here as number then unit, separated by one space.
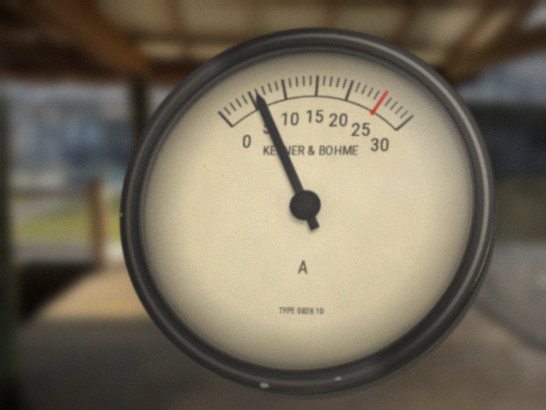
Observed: 6 A
